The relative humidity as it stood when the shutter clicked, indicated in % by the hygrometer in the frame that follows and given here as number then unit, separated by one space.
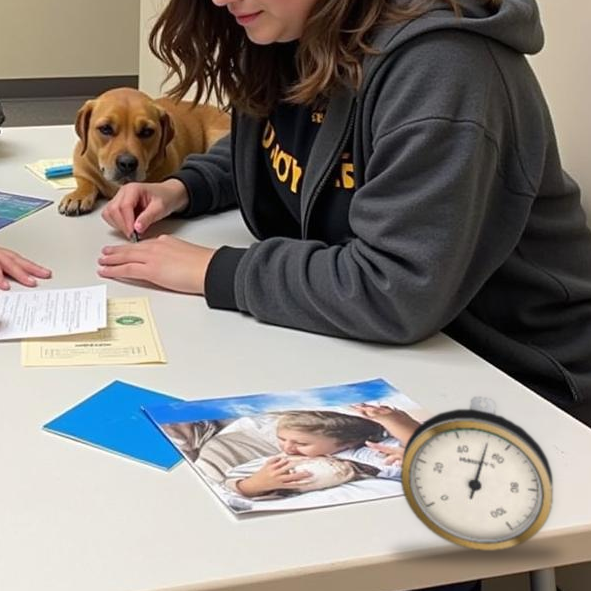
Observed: 52 %
